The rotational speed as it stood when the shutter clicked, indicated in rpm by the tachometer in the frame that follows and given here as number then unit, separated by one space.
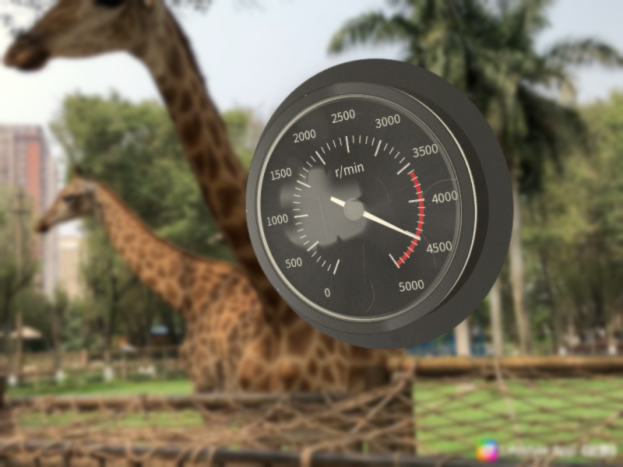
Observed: 4500 rpm
